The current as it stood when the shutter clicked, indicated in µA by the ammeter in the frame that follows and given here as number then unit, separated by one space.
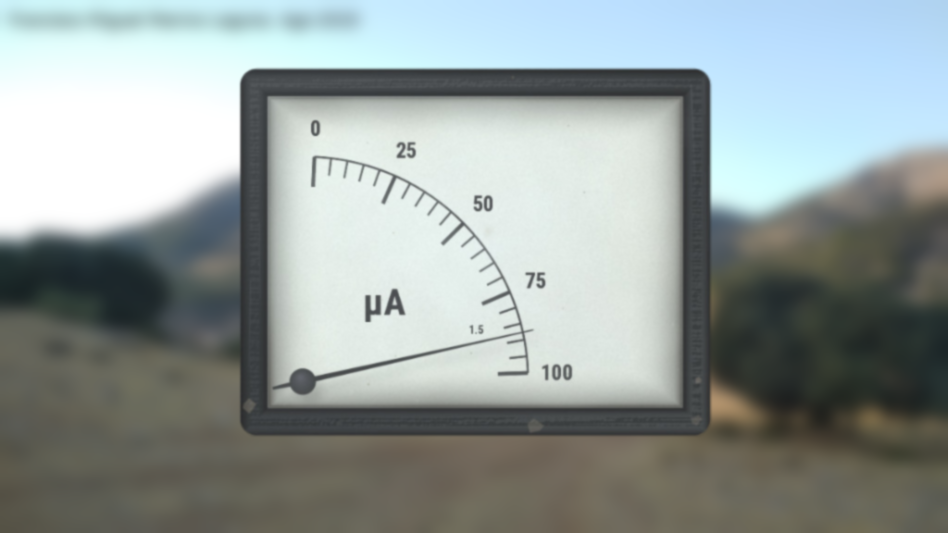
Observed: 87.5 µA
